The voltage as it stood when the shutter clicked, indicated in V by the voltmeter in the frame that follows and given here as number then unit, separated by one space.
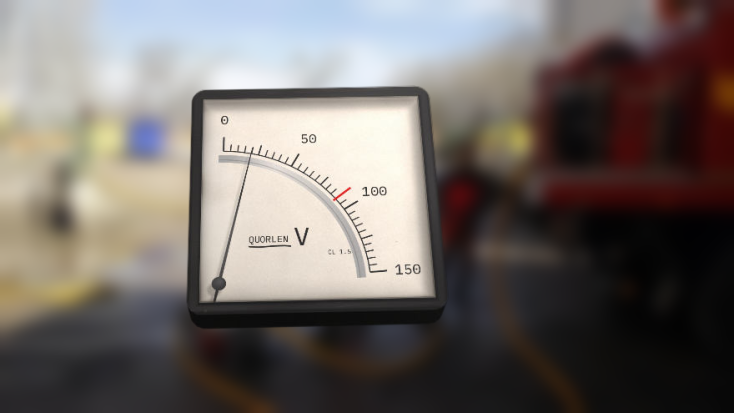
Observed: 20 V
